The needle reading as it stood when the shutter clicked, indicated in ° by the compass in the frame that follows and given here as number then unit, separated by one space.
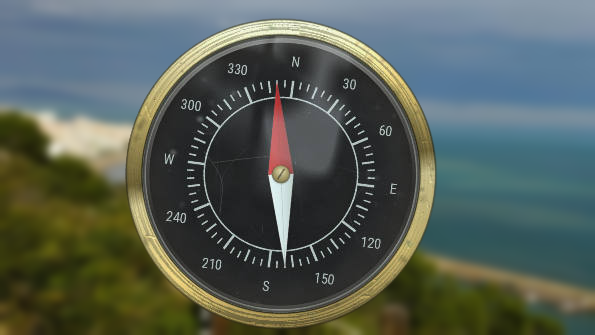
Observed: 350 °
